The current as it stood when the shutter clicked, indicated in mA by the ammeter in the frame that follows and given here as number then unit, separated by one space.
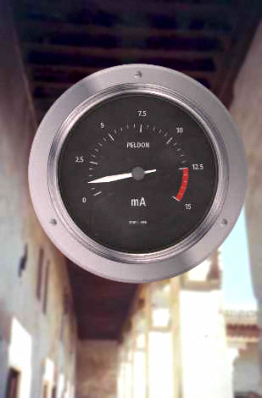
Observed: 1 mA
